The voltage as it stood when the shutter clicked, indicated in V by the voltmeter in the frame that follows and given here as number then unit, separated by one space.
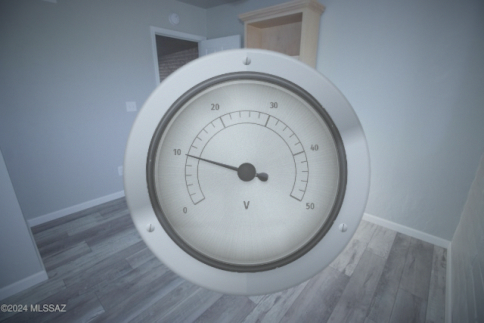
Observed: 10 V
